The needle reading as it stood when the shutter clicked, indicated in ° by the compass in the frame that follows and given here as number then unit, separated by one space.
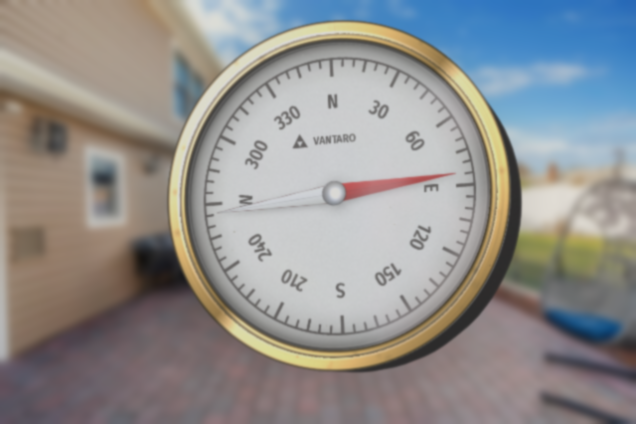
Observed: 85 °
